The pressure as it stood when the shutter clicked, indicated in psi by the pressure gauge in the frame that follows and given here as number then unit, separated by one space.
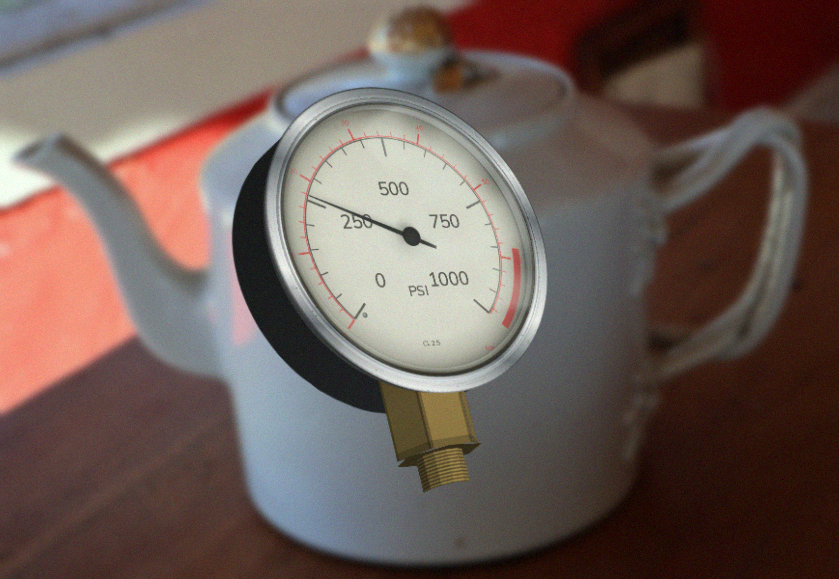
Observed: 250 psi
